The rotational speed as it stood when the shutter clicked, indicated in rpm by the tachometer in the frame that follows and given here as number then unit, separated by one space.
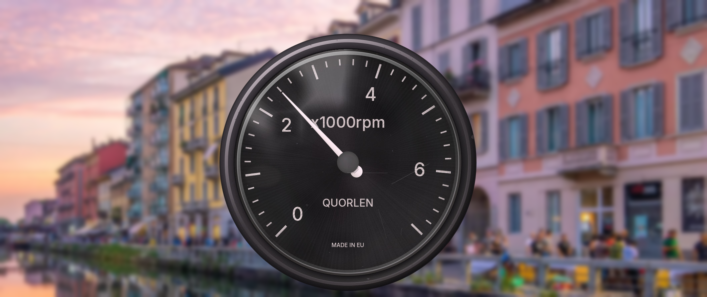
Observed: 2400 rpm
